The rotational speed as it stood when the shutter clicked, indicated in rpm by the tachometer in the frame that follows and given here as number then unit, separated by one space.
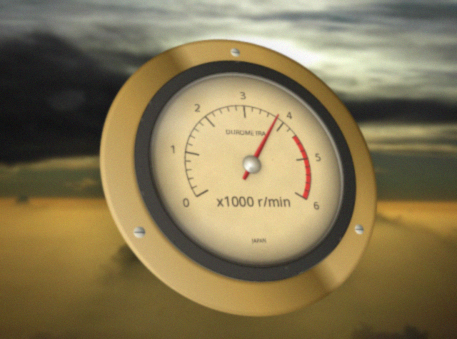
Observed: 3800 rpm
